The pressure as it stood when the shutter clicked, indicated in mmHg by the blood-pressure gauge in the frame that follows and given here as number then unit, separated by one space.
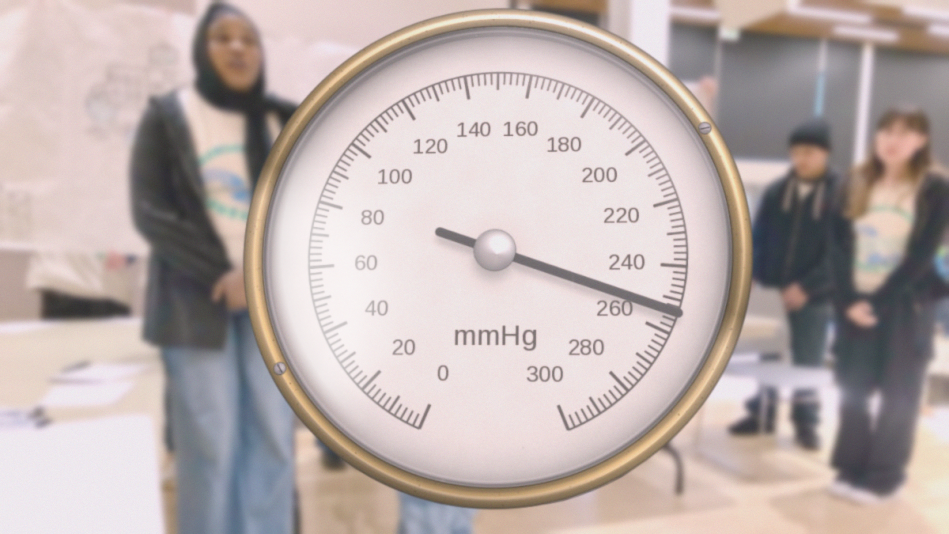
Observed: 254 mmHg
